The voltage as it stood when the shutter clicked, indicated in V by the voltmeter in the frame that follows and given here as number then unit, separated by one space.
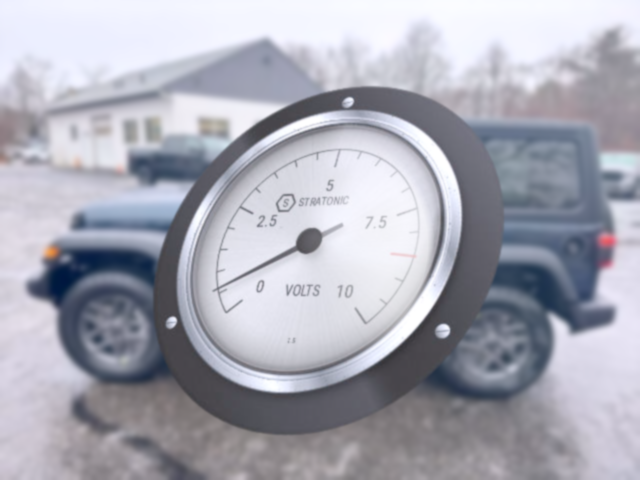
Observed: 0.5 V
